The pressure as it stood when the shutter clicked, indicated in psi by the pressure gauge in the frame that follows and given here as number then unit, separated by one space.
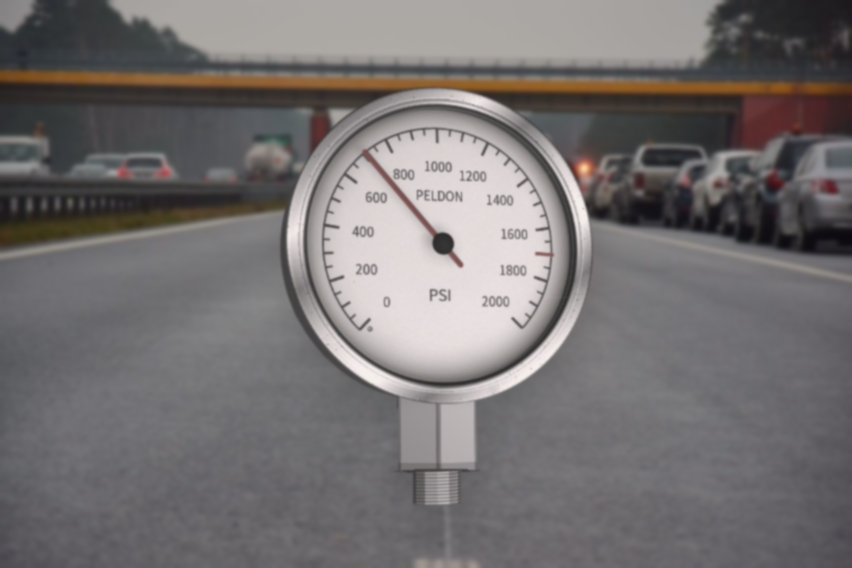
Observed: 700 psi
